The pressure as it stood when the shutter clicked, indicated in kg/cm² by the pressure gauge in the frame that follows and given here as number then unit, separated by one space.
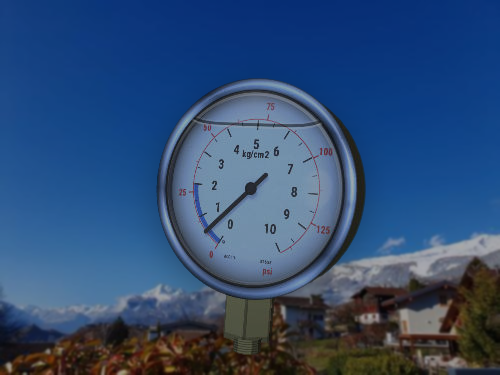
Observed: 0.5 kg/cm²
